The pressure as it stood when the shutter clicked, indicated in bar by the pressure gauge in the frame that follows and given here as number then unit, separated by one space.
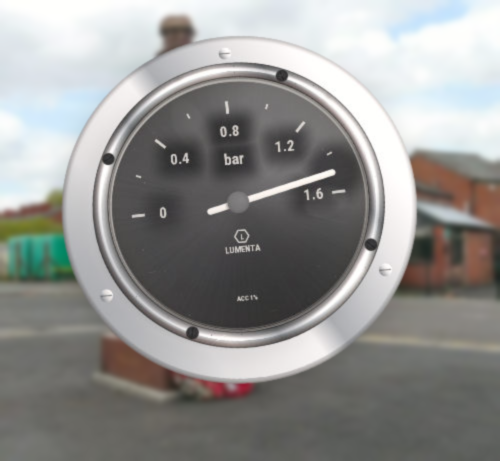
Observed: 1.5 bar
